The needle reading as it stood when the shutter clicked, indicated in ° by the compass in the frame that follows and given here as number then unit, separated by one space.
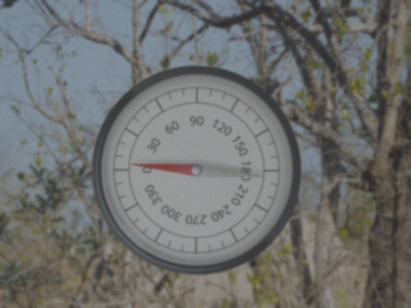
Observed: 5 °
